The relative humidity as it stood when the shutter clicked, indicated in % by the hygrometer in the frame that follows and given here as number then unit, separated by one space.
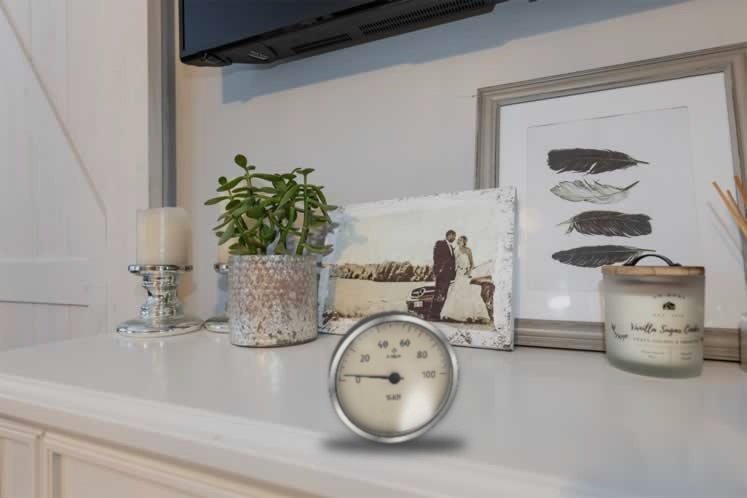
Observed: 4 %
